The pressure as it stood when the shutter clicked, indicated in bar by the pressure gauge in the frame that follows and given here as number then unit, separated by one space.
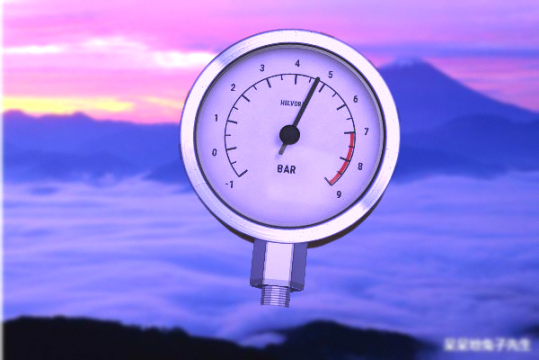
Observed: 4.75 bar
